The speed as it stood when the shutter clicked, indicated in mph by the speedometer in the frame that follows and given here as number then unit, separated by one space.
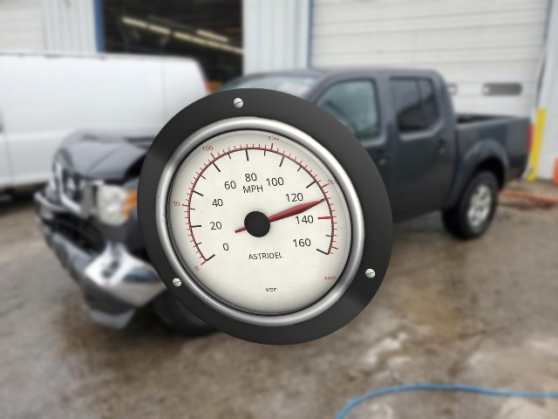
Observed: 130 mph
